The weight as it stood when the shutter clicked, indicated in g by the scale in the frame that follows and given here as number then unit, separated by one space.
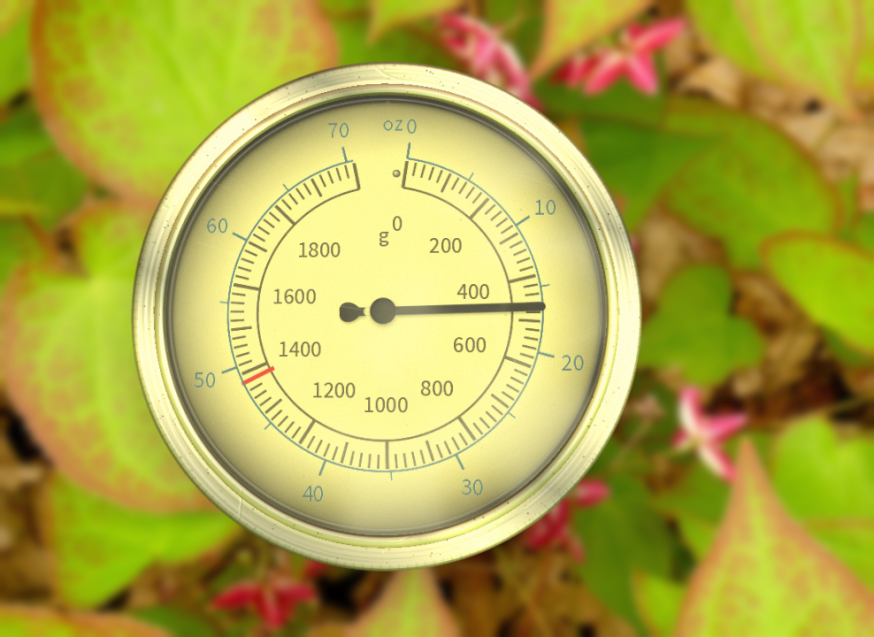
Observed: 470 g
